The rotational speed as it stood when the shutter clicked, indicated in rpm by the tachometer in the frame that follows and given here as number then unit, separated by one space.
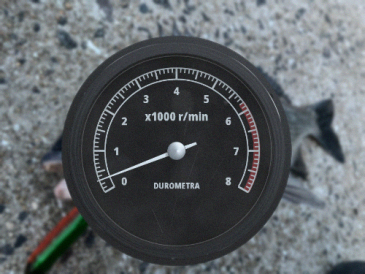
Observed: 300 rpm
